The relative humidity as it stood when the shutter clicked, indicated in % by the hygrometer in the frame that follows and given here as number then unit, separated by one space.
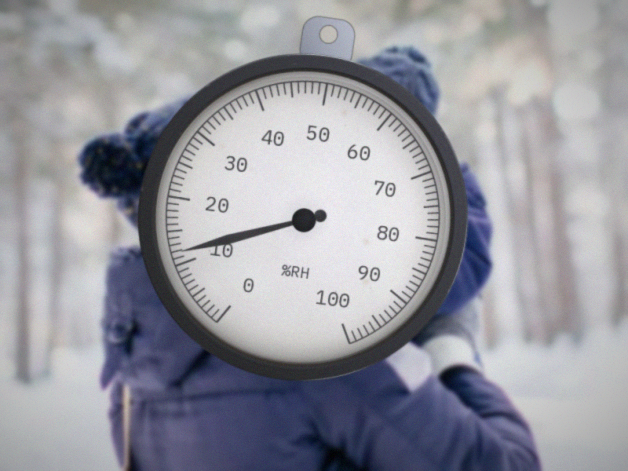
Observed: 12 %
